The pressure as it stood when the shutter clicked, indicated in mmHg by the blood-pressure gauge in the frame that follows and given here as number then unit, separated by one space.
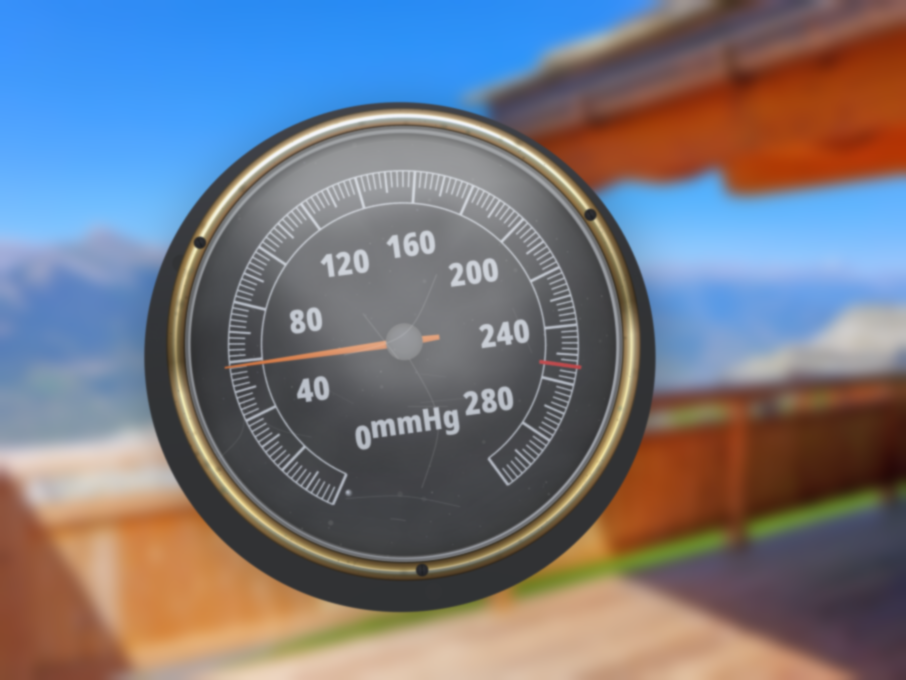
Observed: 58 mmHg
